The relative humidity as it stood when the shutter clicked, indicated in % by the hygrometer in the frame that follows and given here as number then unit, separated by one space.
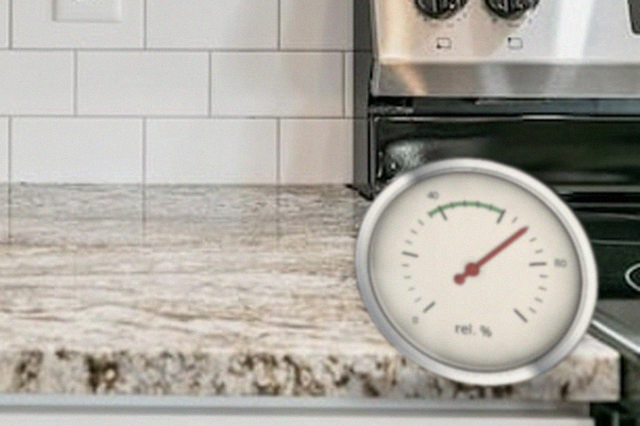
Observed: 68 %
